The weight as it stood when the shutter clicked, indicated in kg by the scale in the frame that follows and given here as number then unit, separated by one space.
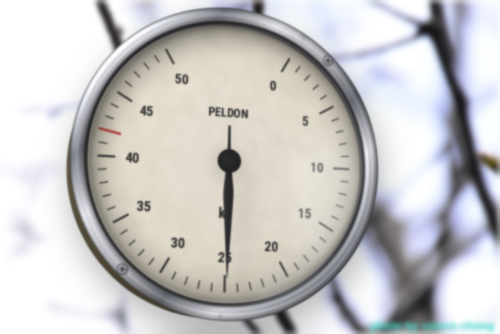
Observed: 25 kg
